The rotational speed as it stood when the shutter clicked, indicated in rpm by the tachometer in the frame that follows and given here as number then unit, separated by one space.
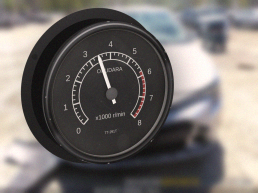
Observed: 3400 rpm
